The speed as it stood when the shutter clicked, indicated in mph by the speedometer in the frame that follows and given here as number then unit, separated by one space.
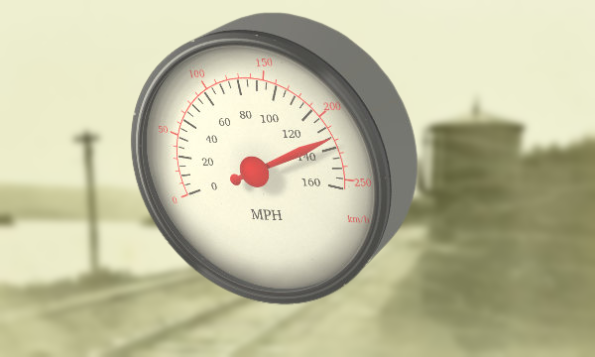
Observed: 135 mph
